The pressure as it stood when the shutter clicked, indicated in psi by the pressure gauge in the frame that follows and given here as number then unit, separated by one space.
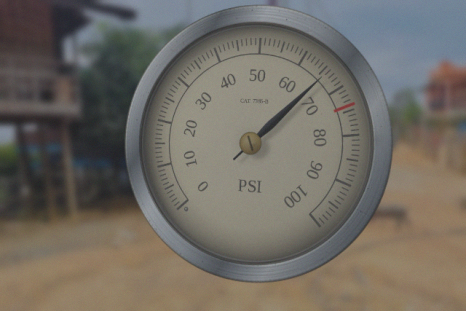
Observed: 66 psi
